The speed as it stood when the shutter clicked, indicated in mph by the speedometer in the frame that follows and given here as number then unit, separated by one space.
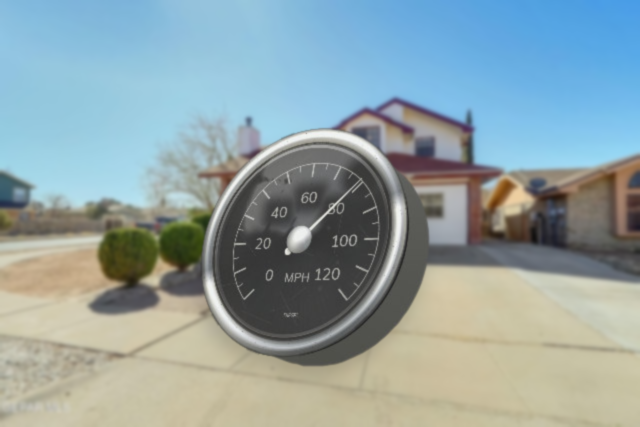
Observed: 80 mph
